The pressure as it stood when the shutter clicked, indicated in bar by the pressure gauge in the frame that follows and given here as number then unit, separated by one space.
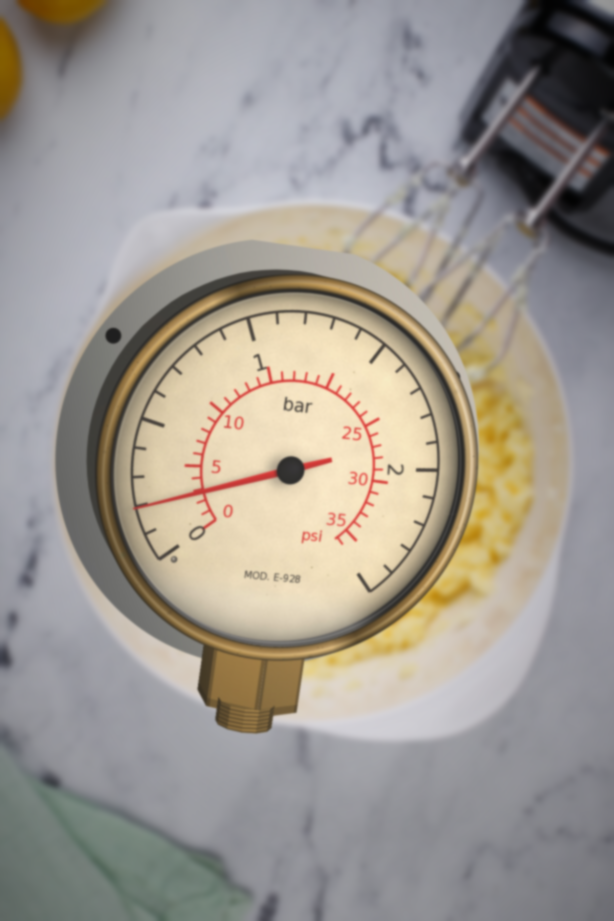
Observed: 0.2 bar
